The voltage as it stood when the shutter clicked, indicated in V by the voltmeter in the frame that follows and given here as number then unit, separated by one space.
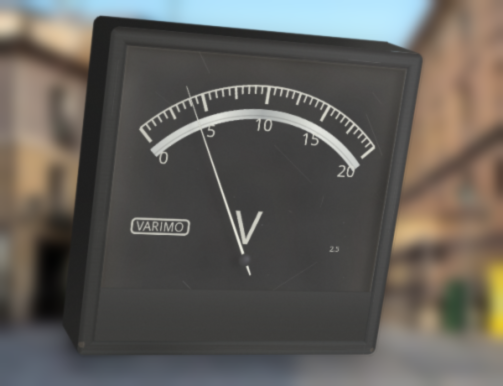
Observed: 4 V
